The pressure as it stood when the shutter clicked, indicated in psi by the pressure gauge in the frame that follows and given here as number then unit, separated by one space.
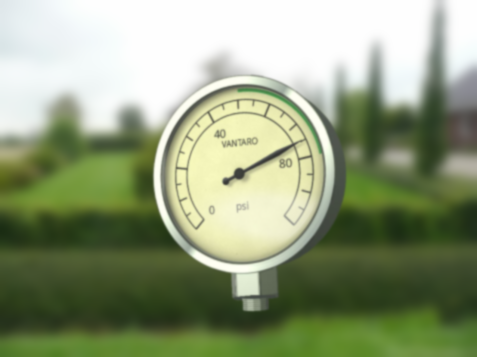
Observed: 75 psi
